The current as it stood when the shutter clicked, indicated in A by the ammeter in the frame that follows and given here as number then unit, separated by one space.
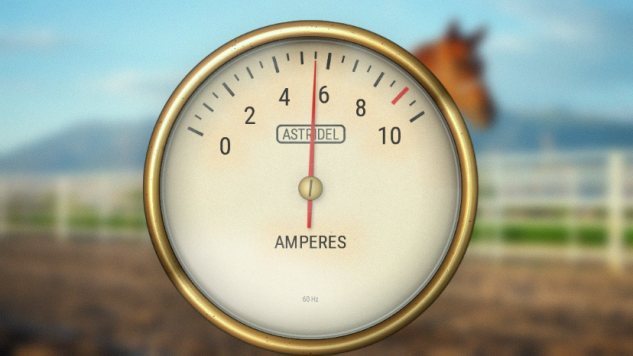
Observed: 5.5 A
